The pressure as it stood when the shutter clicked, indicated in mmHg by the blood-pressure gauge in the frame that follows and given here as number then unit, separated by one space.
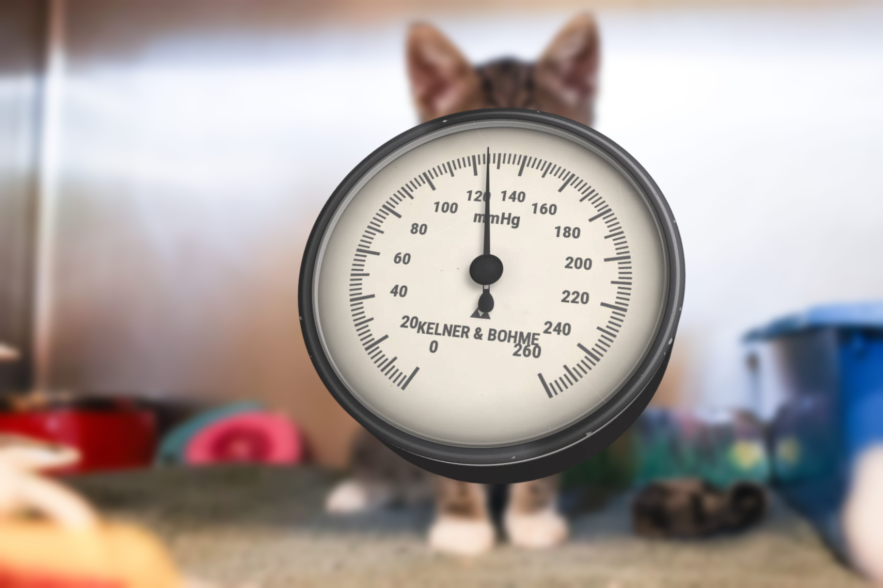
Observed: 126 mmHg
